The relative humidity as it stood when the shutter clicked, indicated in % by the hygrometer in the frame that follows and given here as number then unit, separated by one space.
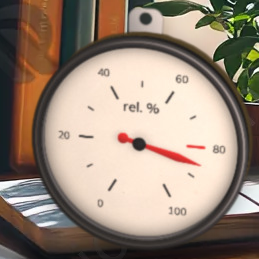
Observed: 85 %
